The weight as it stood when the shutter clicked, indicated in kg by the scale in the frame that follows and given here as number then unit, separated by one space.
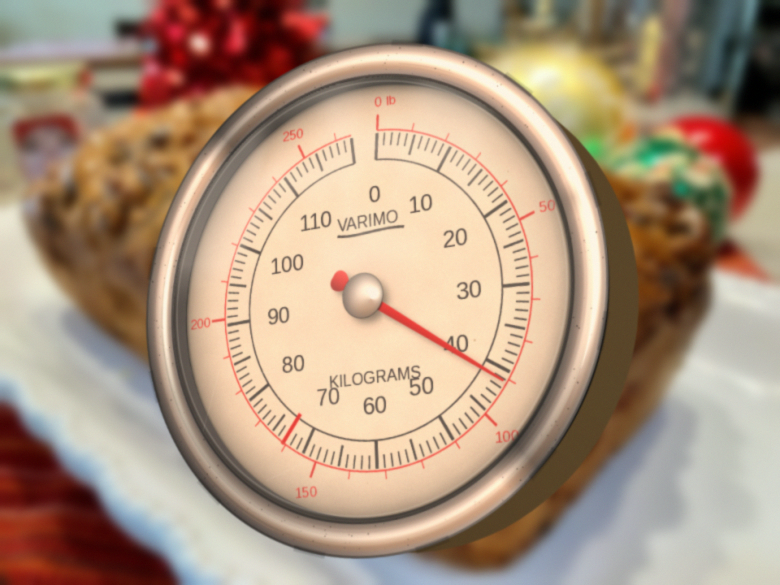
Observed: 41 kg
